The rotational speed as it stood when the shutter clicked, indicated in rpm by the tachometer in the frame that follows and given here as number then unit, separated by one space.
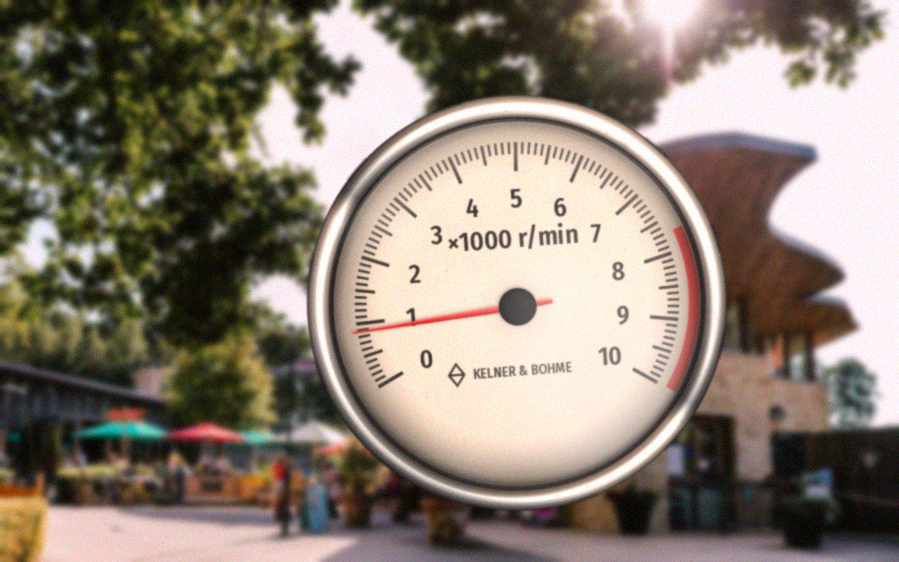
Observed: 900 rpm
